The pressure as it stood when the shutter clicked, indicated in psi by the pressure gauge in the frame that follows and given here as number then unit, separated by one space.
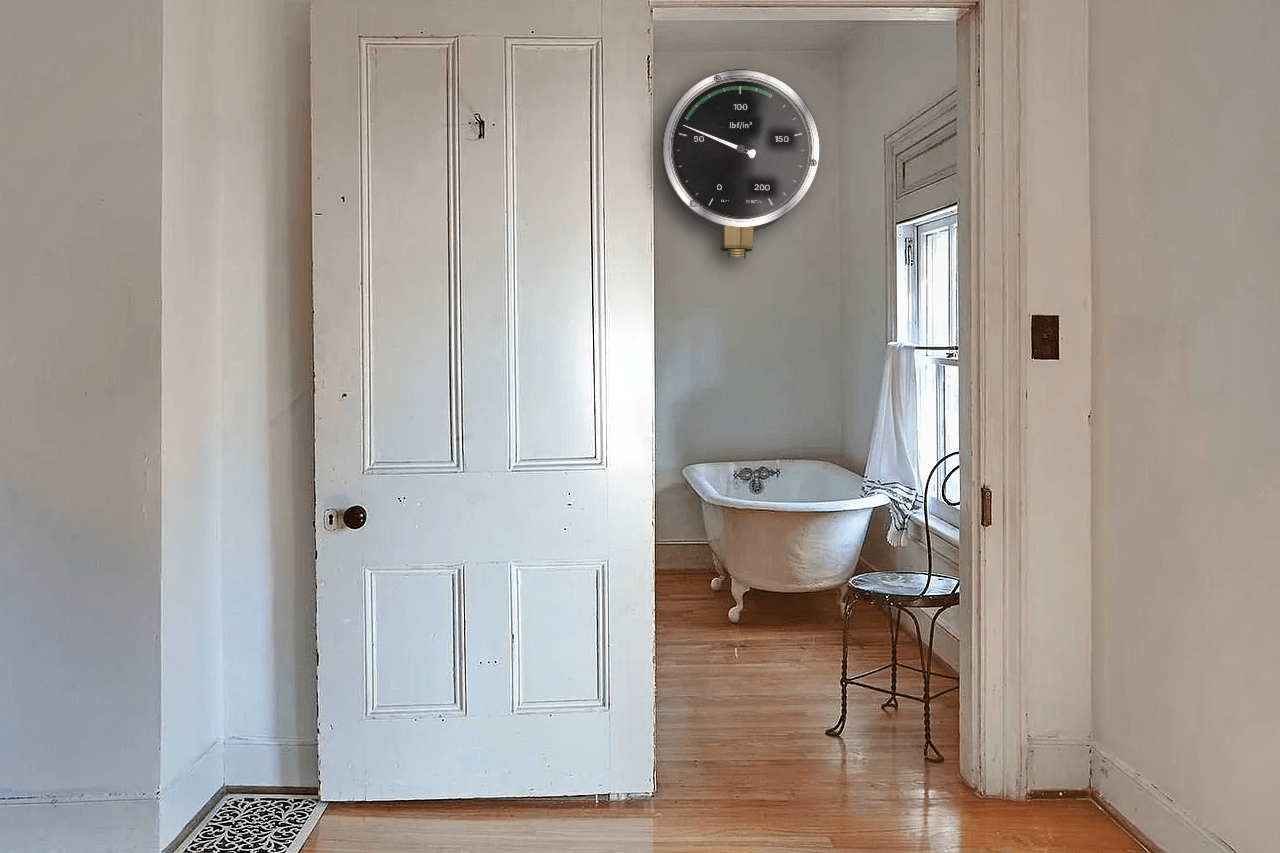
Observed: 55 psi
